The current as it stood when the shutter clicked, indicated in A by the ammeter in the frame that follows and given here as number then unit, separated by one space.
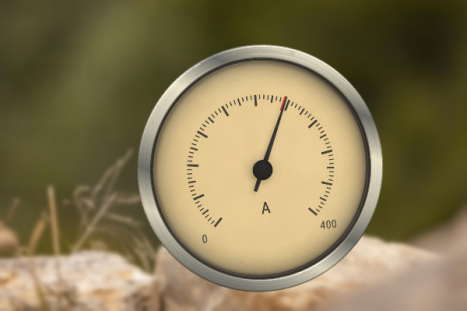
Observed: 235 A
